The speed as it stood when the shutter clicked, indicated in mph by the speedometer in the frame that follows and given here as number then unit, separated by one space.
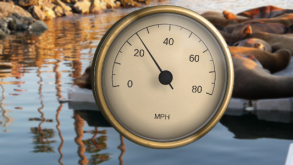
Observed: 25 mph
